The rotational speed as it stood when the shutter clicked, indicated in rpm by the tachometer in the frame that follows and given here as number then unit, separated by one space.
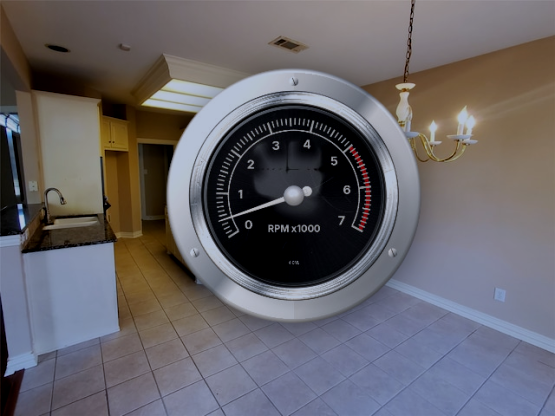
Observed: 400 rpm
